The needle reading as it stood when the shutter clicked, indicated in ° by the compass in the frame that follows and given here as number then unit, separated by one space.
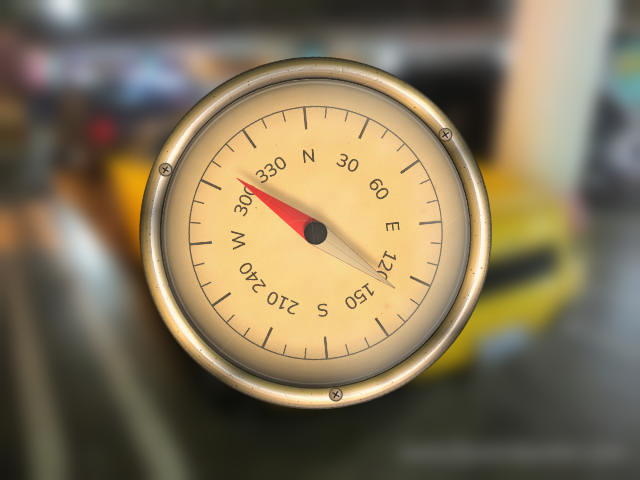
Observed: 310 °
